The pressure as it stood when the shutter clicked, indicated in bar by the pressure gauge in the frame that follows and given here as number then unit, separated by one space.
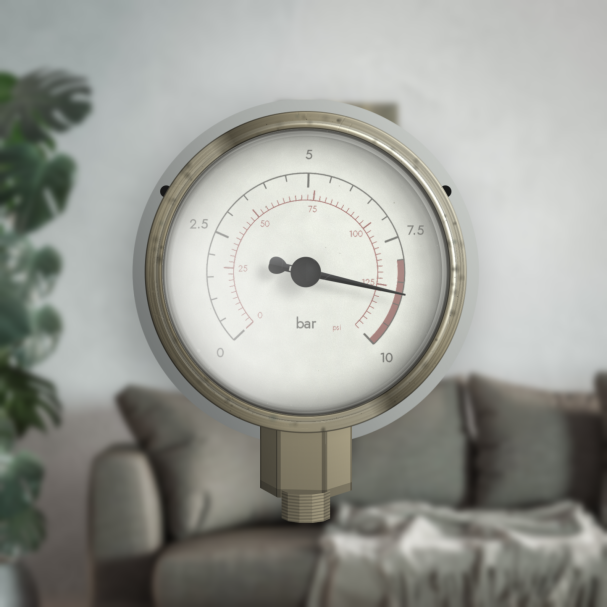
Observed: 8.75 bar
